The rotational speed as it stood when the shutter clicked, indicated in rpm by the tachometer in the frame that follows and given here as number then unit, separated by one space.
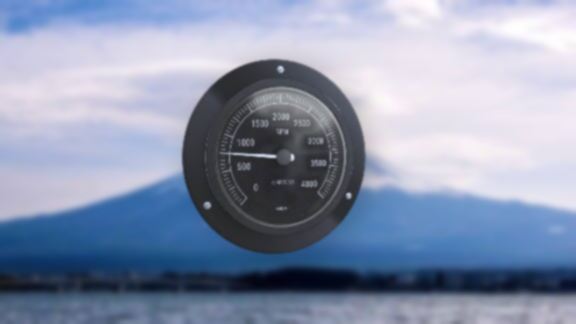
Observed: 750 rpm
